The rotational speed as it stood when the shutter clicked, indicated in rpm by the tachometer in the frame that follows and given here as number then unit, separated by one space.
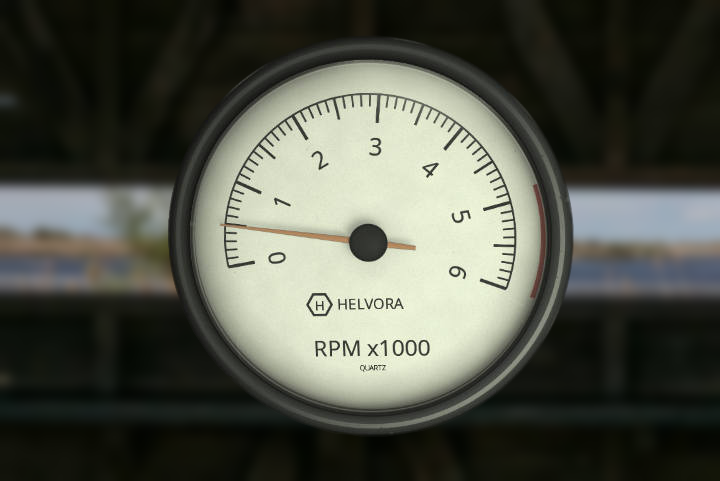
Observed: 500 rpm
